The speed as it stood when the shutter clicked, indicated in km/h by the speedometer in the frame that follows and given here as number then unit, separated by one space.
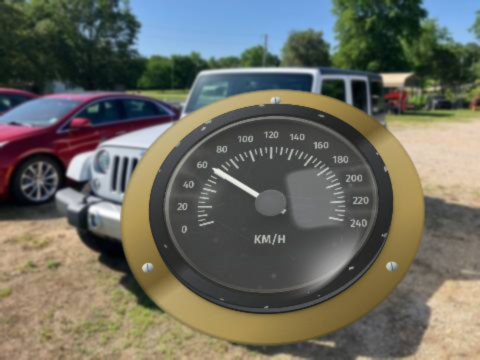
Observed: 60 km/h
